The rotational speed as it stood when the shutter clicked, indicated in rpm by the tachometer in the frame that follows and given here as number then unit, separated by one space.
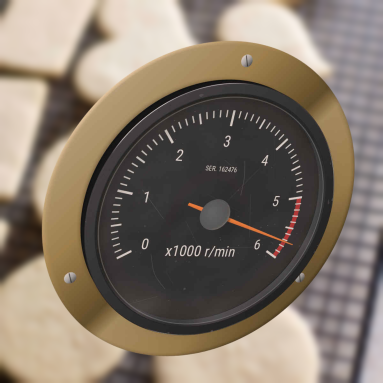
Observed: 5700 rpm
